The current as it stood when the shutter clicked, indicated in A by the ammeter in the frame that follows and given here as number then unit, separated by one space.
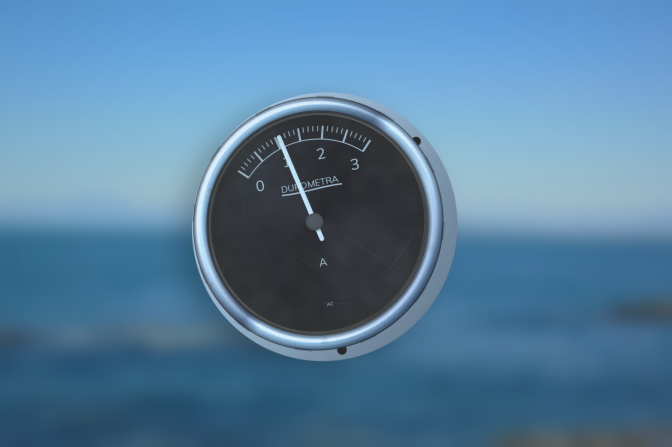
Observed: 1.1 A
